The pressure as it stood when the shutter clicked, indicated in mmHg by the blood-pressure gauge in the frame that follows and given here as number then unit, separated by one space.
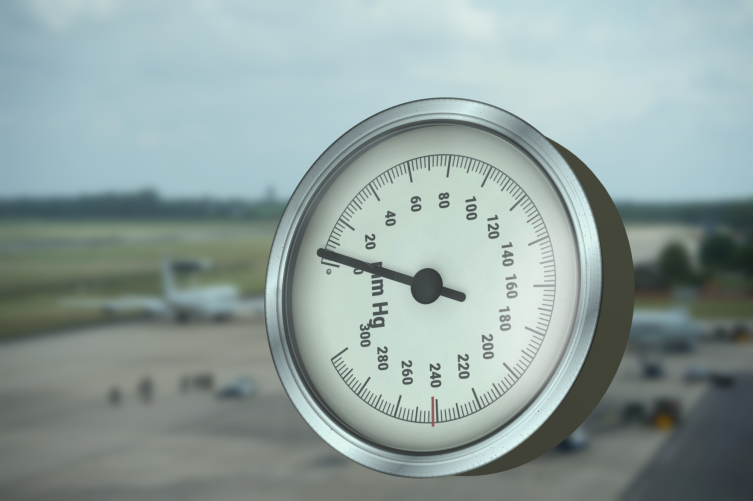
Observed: 4 mmHg
